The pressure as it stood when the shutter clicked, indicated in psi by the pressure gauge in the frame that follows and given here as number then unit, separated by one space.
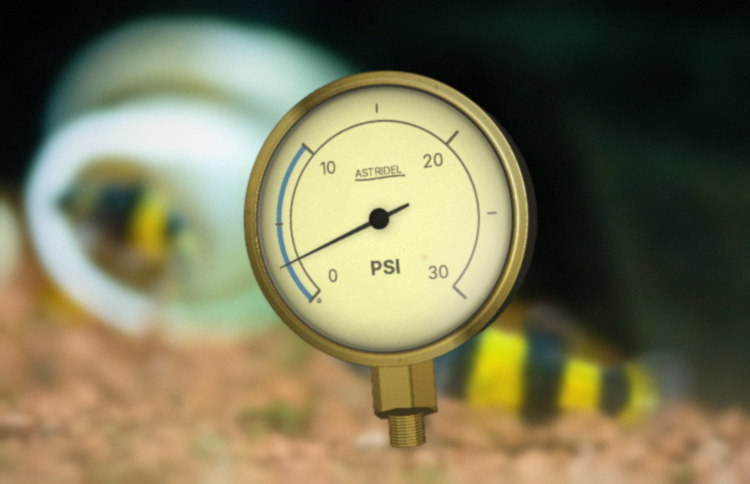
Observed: 2.5 psi
